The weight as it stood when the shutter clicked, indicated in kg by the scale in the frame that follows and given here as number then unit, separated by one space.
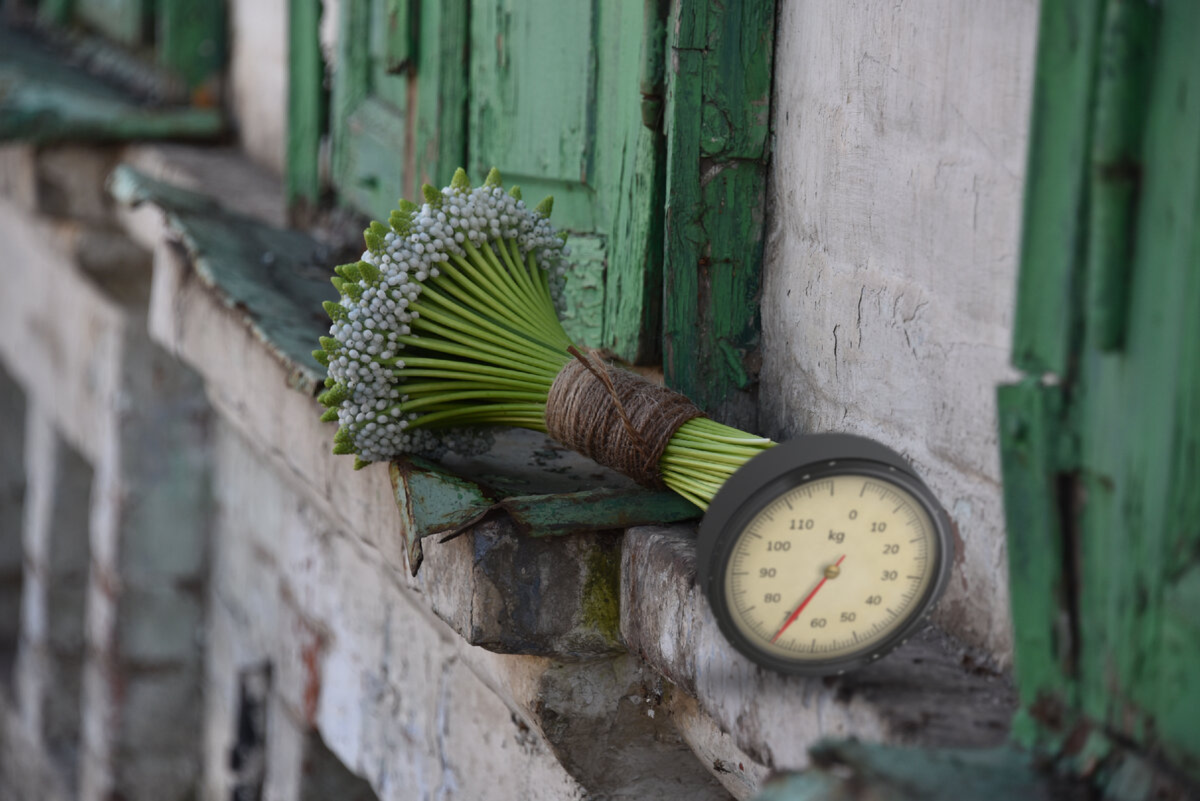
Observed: 70 kg
